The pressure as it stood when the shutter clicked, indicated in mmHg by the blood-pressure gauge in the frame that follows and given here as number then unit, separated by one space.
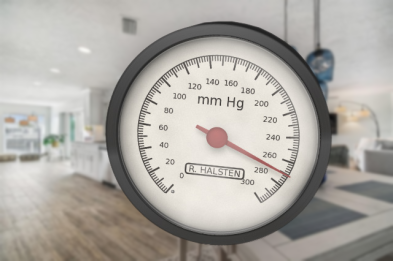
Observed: 270 mmHg
